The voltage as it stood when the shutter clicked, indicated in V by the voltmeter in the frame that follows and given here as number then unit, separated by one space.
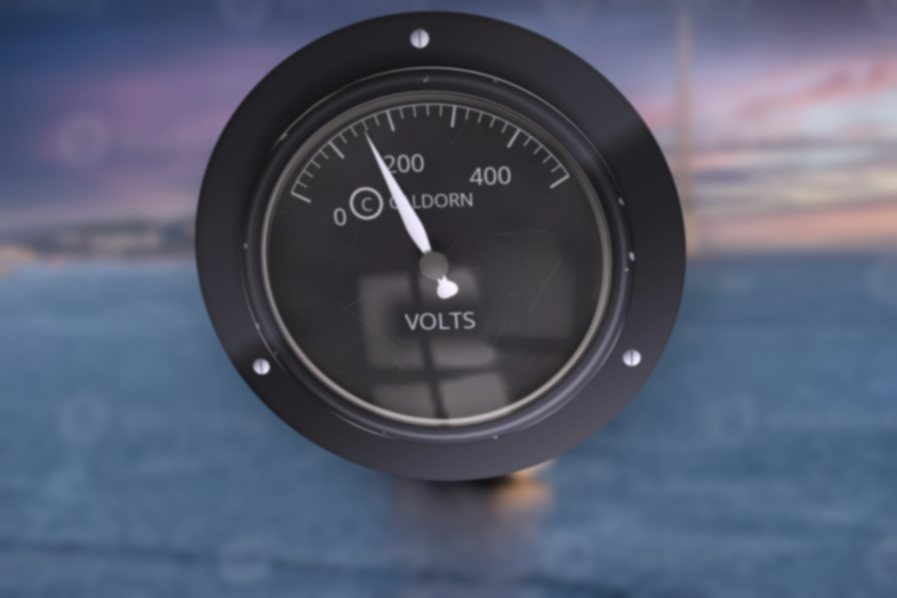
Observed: 160 V
